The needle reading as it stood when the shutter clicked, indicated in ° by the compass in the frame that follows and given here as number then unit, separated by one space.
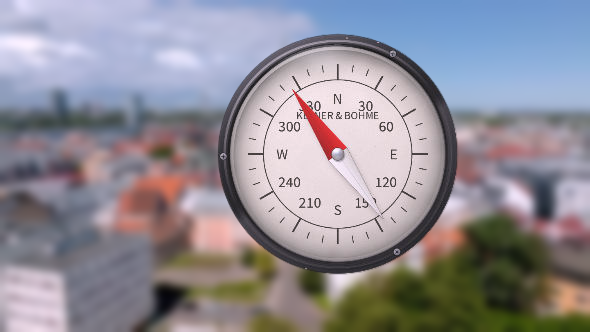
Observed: 325 °
